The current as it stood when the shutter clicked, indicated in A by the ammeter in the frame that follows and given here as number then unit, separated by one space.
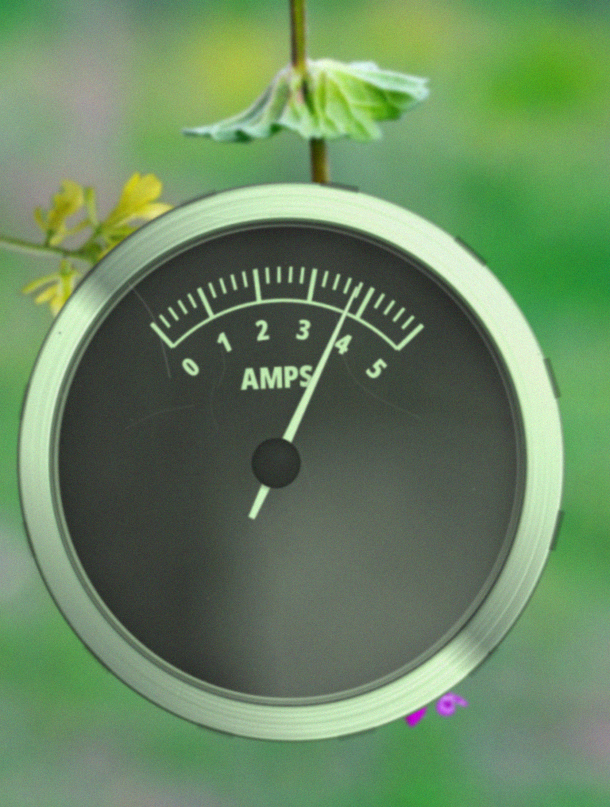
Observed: 3.8 A
